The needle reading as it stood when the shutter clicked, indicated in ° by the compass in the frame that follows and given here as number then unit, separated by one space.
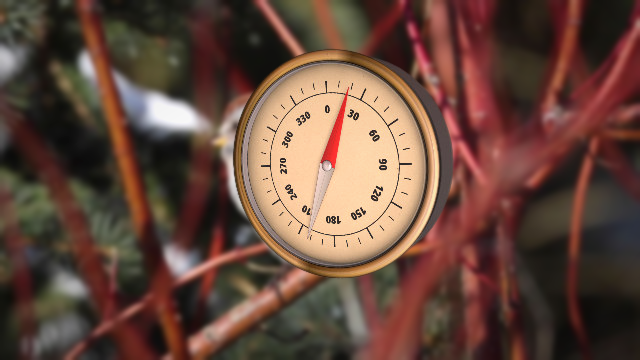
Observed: 20 °
